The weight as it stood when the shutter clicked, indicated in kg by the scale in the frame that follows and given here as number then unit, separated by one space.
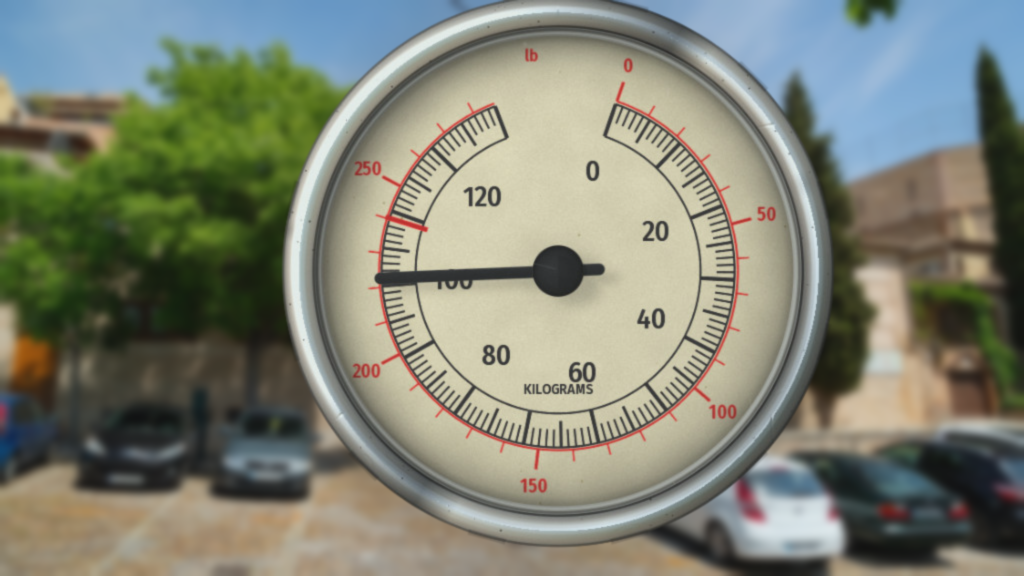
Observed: 101 kg
